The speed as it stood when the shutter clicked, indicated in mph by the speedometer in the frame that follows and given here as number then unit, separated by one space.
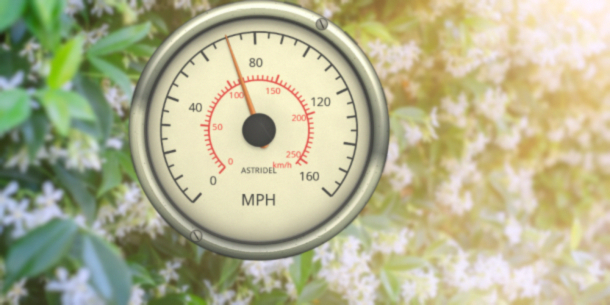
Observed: 70 mph
